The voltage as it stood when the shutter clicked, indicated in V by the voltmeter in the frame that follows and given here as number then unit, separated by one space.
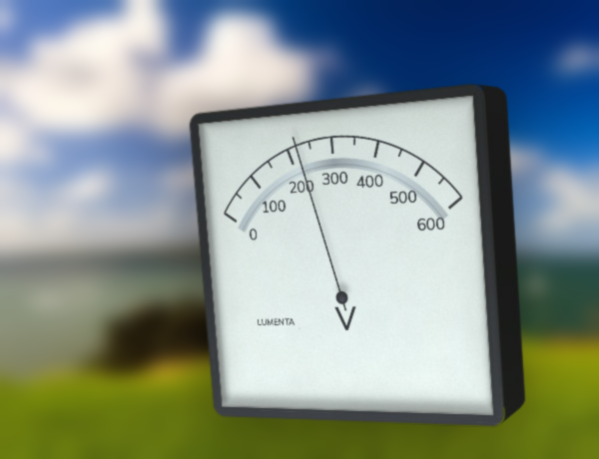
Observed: 225 V
